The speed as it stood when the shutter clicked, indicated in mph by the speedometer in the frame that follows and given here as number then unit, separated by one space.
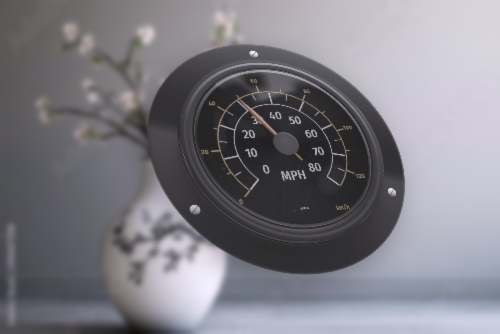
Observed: 30 mph
